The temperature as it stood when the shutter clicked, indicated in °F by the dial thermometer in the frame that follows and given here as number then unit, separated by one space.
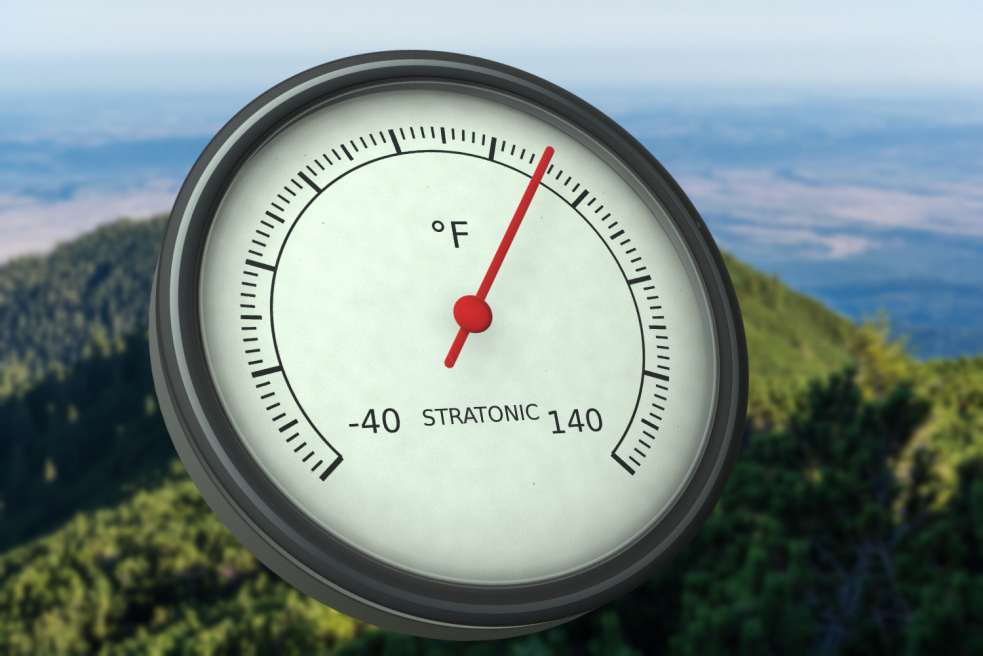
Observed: 70 °F
